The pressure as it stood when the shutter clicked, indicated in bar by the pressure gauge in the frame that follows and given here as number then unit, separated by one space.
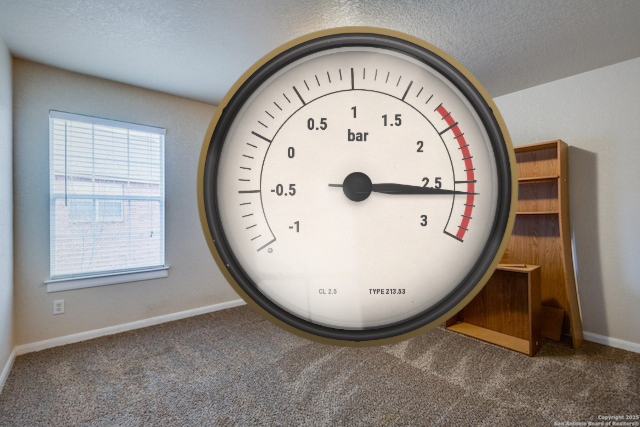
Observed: 2.6 bar
